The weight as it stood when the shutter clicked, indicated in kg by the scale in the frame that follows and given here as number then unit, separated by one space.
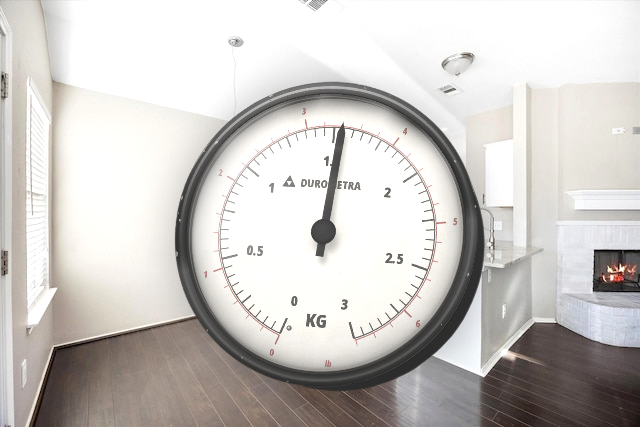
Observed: 1.55 kg
